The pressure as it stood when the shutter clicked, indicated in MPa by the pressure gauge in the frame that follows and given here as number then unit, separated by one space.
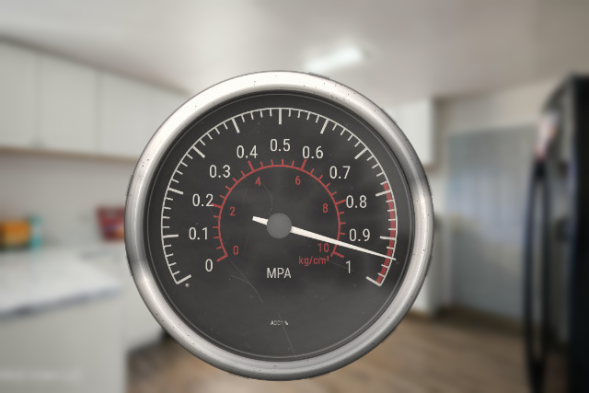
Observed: 0.94 MPa
